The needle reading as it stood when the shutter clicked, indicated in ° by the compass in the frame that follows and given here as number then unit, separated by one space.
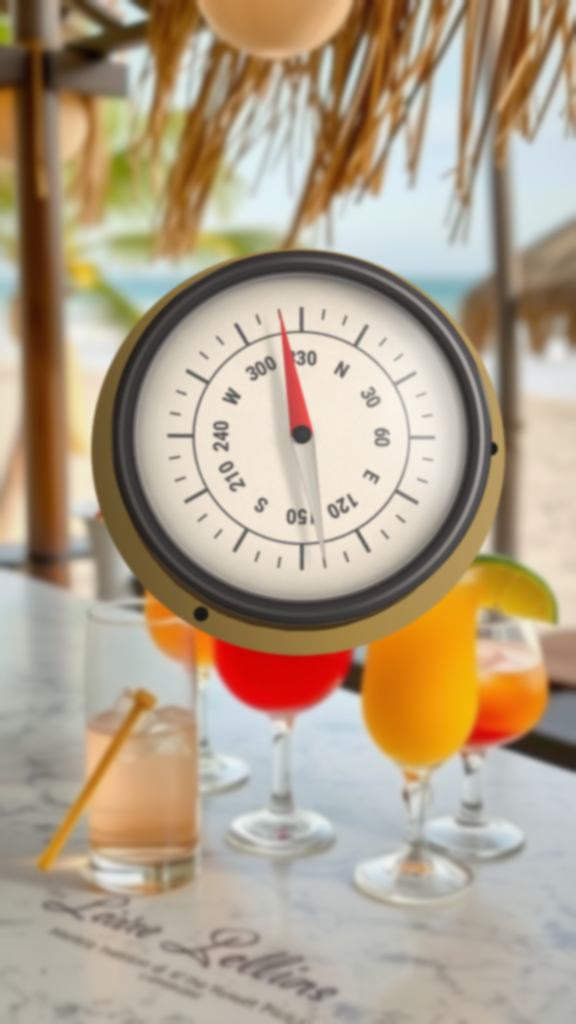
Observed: 320 °
